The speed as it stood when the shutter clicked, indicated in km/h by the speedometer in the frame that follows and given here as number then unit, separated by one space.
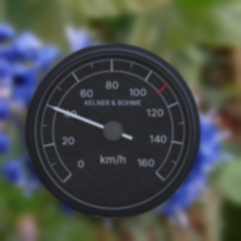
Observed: 40 km/h
